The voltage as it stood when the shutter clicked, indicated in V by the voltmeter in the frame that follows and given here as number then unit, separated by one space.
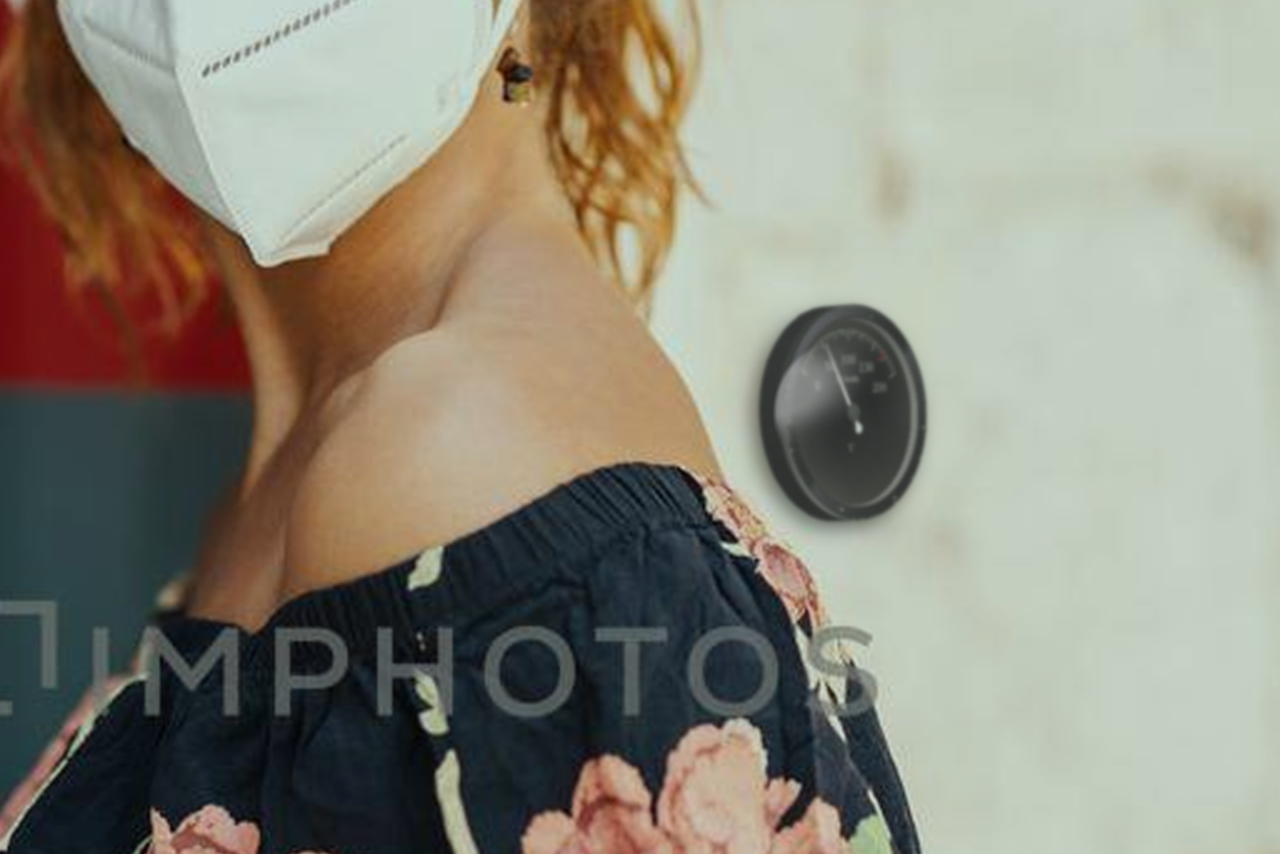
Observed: 50 V
